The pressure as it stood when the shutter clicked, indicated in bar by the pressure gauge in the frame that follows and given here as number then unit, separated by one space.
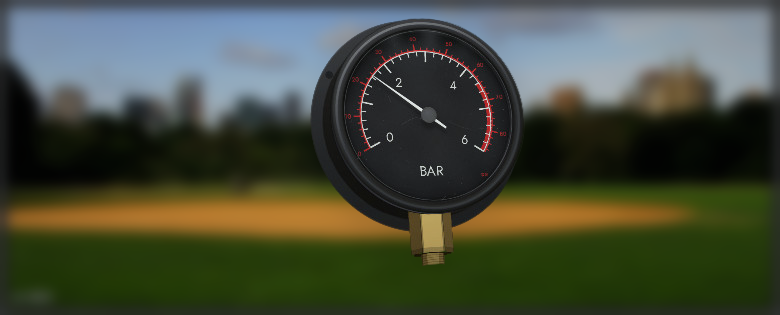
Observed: 1.6 bar
